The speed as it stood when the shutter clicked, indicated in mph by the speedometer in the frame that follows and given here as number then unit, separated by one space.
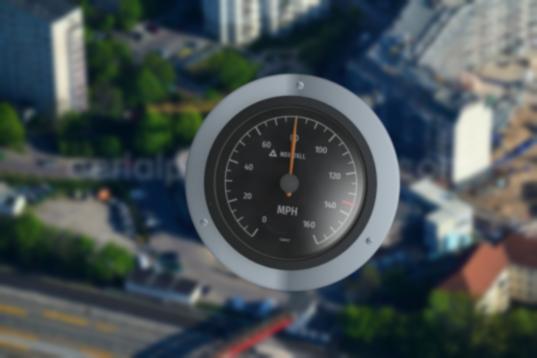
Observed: 80 mph
